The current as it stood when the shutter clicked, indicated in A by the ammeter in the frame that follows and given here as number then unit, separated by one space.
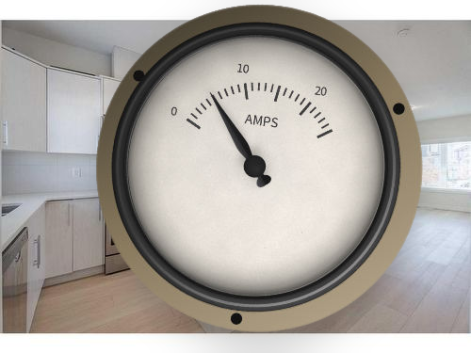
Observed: 5 A
